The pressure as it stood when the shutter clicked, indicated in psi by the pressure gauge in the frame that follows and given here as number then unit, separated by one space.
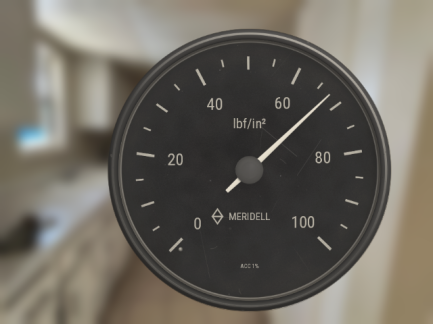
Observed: 67.5 psi
